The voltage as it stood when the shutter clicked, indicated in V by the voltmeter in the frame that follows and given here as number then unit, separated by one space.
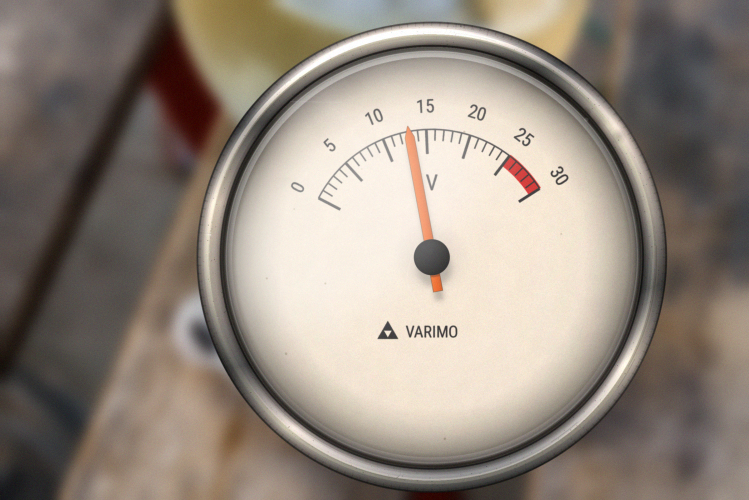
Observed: 13 V
